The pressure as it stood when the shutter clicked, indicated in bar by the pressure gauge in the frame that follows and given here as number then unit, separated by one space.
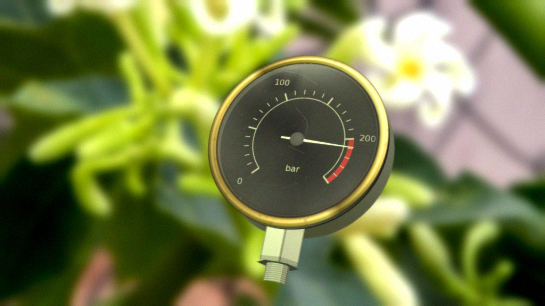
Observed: 210 bar
